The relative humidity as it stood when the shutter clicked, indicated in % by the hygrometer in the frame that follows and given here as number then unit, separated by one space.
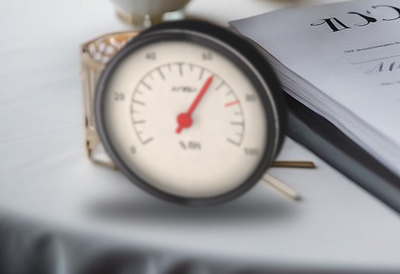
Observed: 65 %
